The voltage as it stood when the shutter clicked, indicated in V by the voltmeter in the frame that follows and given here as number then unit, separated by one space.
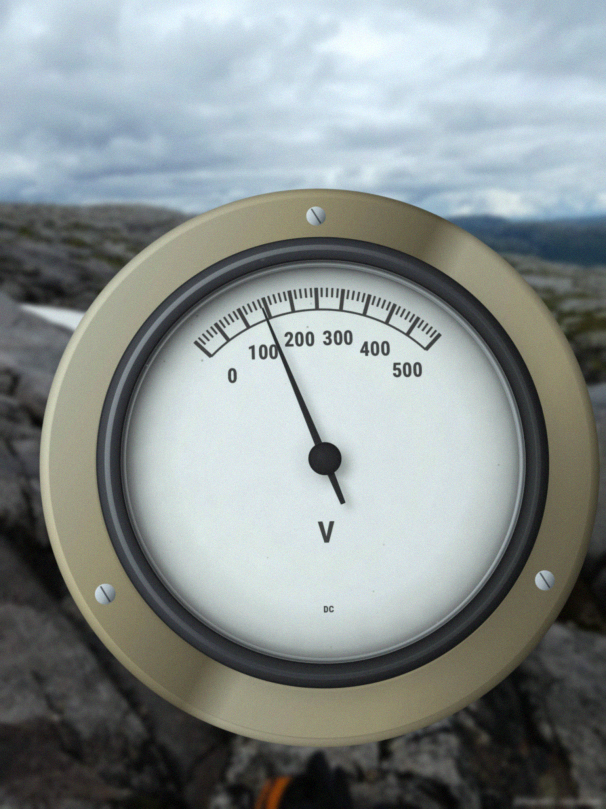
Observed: 140 V
